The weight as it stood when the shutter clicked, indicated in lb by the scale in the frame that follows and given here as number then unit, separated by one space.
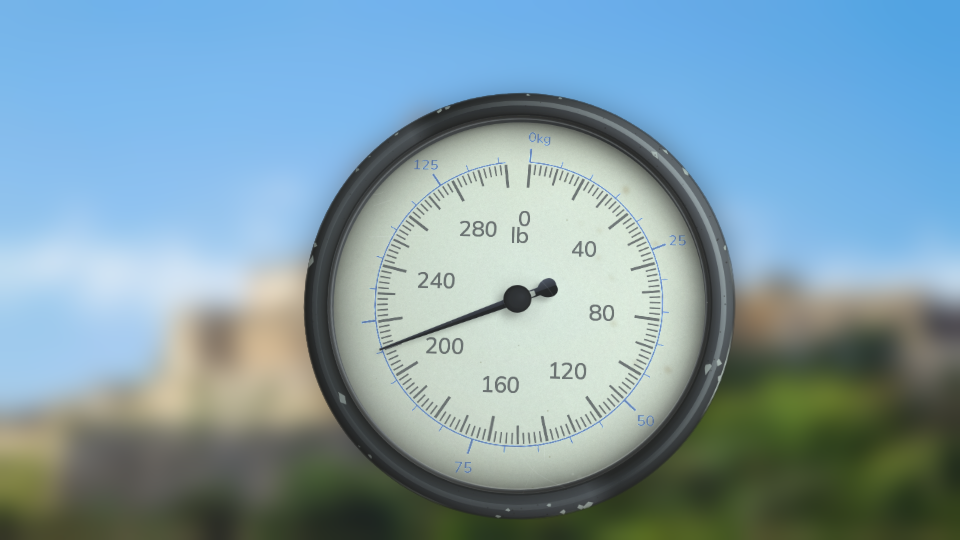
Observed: 210 lb
